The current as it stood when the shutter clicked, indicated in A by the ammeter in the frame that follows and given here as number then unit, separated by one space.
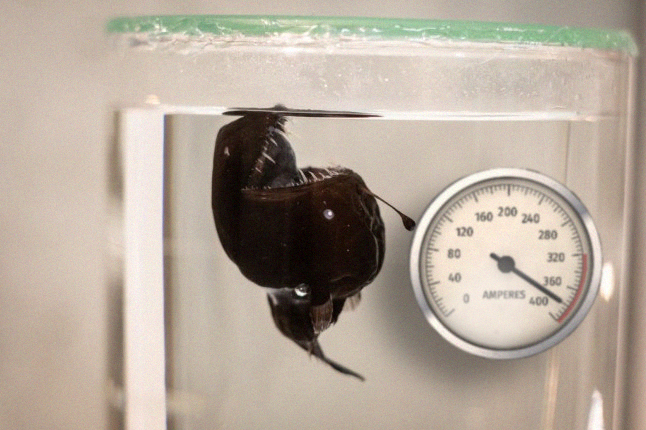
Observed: 380 A
